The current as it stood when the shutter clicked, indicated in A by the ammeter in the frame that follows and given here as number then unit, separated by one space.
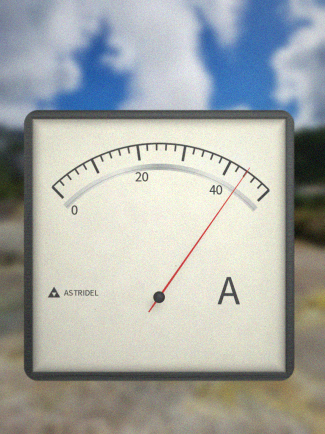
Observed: 44 A
